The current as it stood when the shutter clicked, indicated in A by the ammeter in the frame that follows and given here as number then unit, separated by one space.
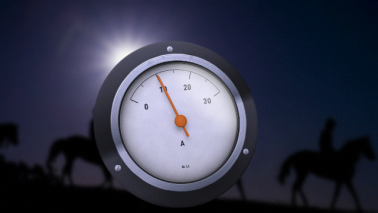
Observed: 10 A
